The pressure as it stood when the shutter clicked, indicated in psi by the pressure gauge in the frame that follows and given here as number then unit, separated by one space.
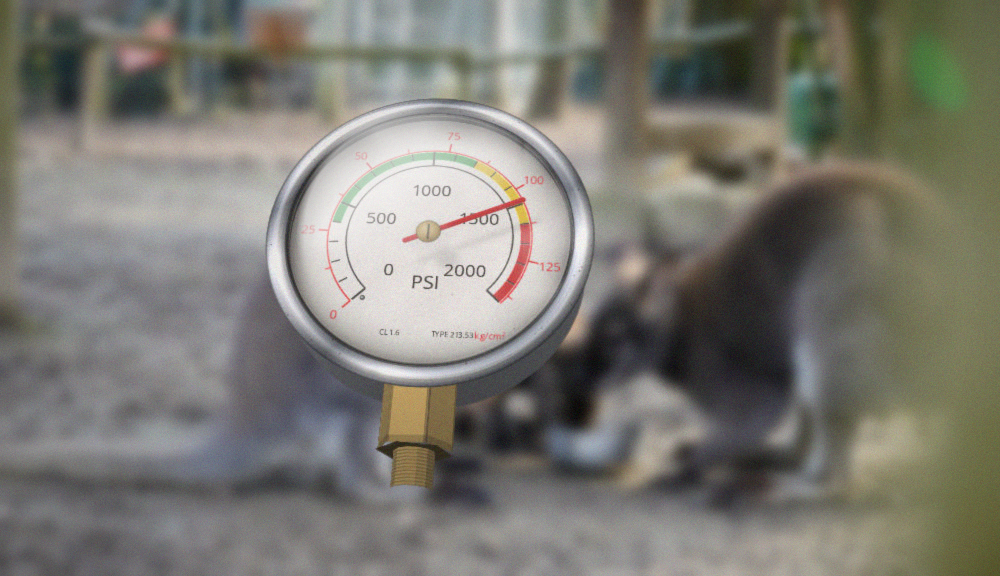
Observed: 1500 psi
